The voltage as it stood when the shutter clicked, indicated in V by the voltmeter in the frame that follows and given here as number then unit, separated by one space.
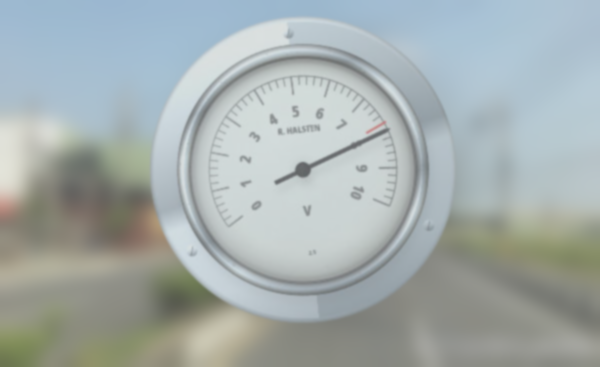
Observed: 8 V
